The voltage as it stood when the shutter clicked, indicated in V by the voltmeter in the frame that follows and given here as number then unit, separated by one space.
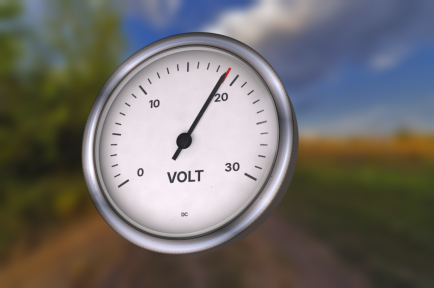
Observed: 19 V
